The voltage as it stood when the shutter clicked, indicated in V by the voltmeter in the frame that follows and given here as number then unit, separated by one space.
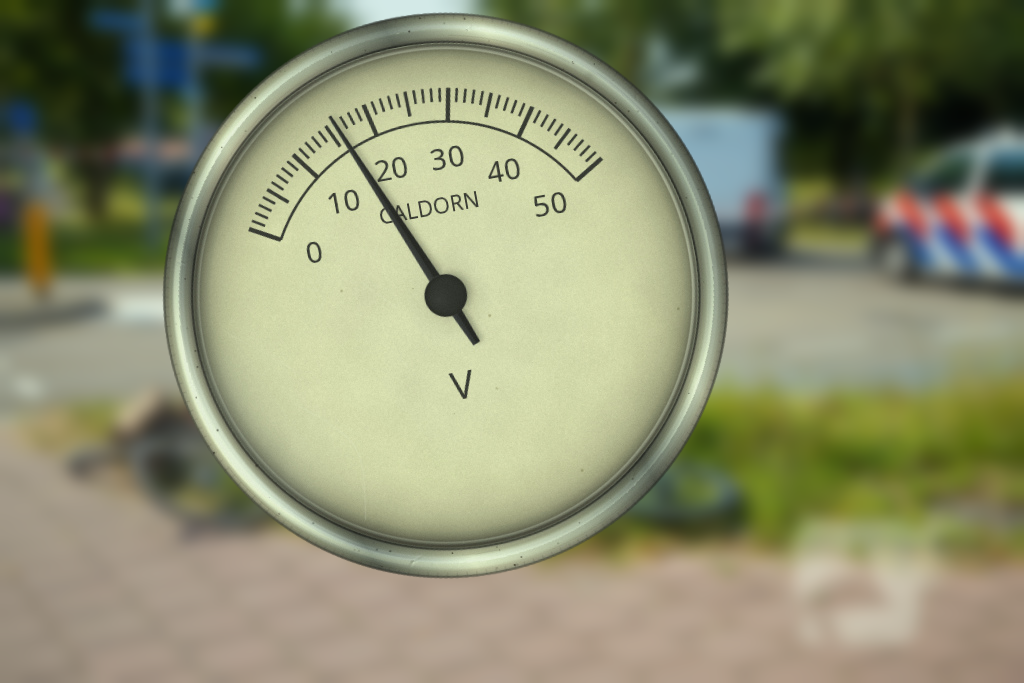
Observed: 16 V
